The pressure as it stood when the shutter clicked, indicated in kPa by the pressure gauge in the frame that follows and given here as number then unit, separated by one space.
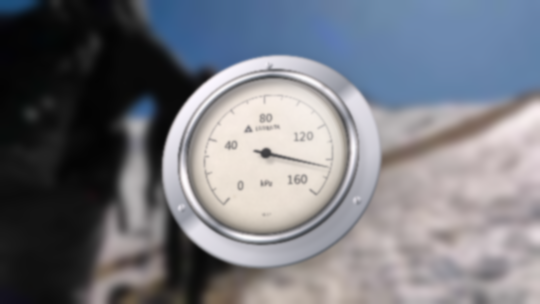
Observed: 145 kPa
